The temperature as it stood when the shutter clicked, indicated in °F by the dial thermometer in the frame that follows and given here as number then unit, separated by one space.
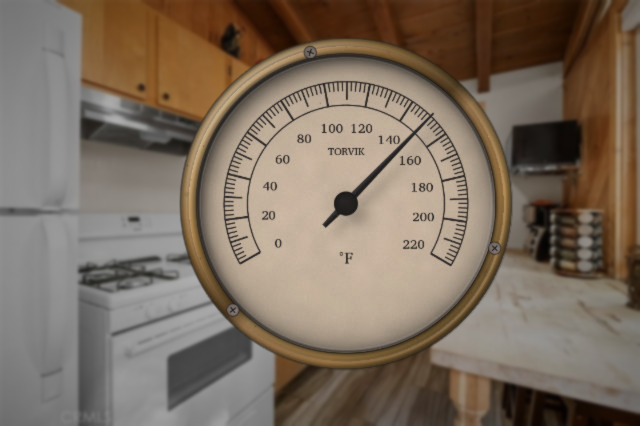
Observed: 150 °F
